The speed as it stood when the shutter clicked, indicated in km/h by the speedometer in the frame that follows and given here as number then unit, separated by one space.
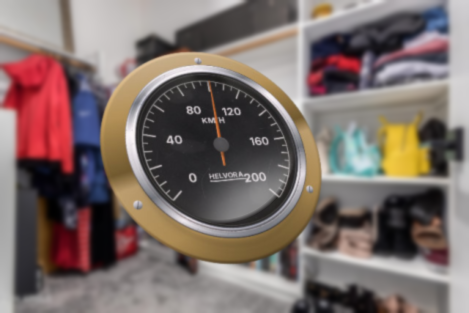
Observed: 100 km/h
